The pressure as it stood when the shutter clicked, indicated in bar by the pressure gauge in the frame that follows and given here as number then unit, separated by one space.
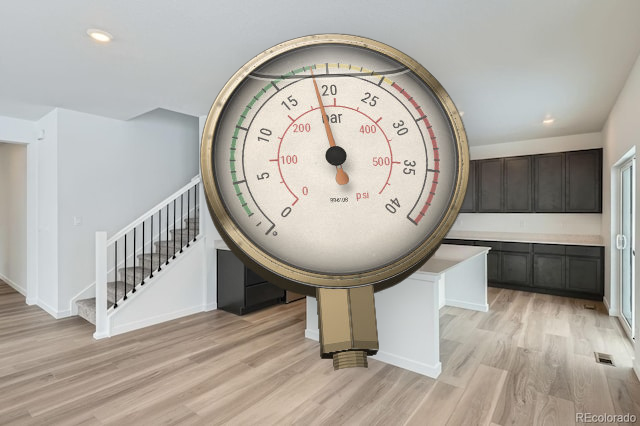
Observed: 18.5 bar
